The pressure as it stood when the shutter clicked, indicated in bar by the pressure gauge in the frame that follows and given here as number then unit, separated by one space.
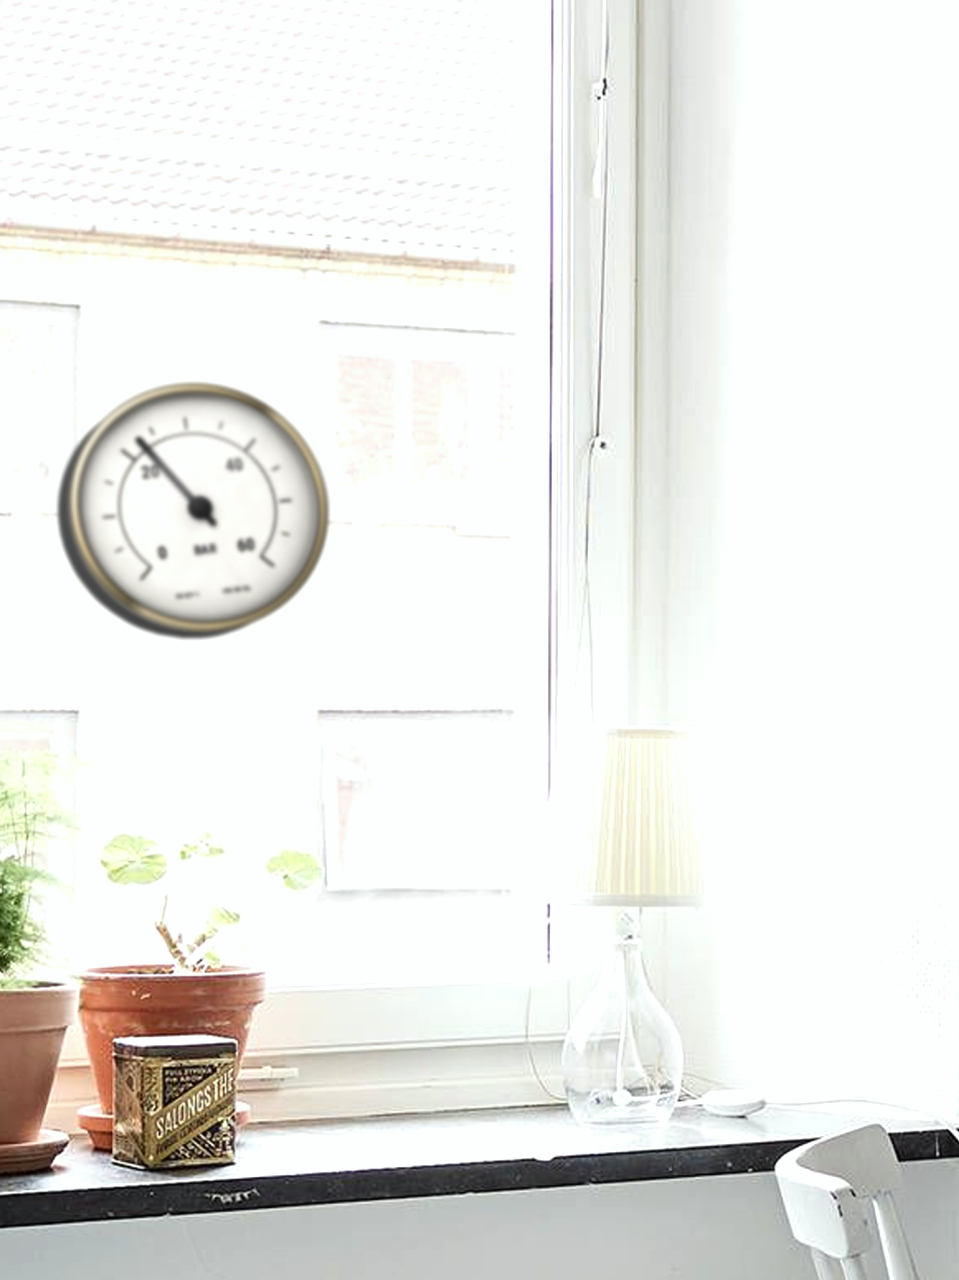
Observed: 22.5 bar
